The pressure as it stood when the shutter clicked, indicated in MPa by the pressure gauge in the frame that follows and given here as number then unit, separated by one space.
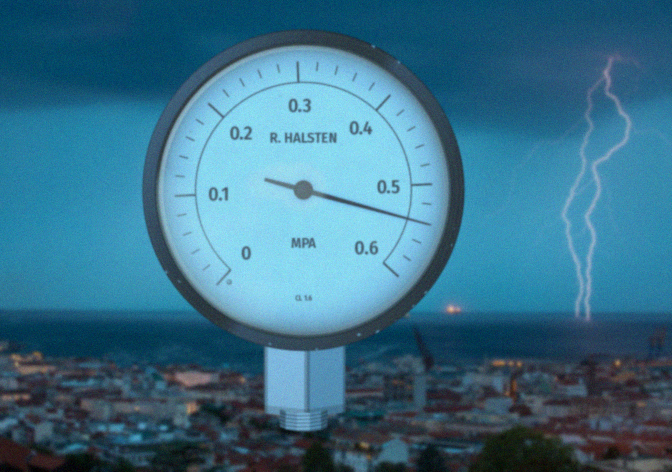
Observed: 0.54 MPa
